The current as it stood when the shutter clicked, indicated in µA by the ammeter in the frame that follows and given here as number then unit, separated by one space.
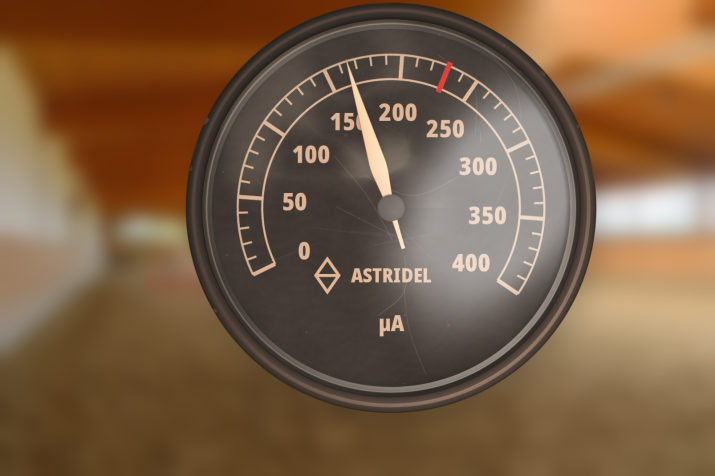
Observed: 165 µA
